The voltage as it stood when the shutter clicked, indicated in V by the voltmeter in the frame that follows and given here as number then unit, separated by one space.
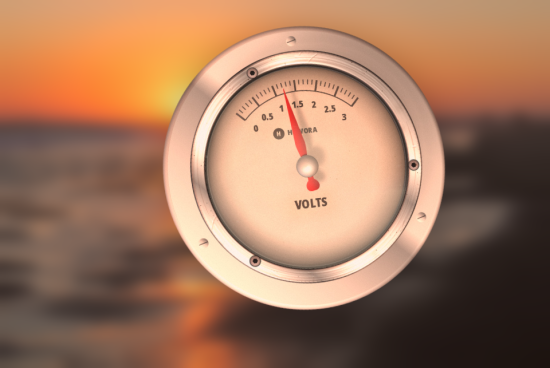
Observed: 1.2 V
